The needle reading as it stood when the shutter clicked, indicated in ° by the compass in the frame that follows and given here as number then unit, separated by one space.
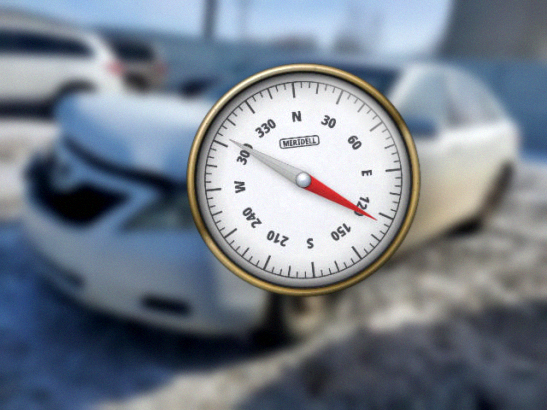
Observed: 125 °
